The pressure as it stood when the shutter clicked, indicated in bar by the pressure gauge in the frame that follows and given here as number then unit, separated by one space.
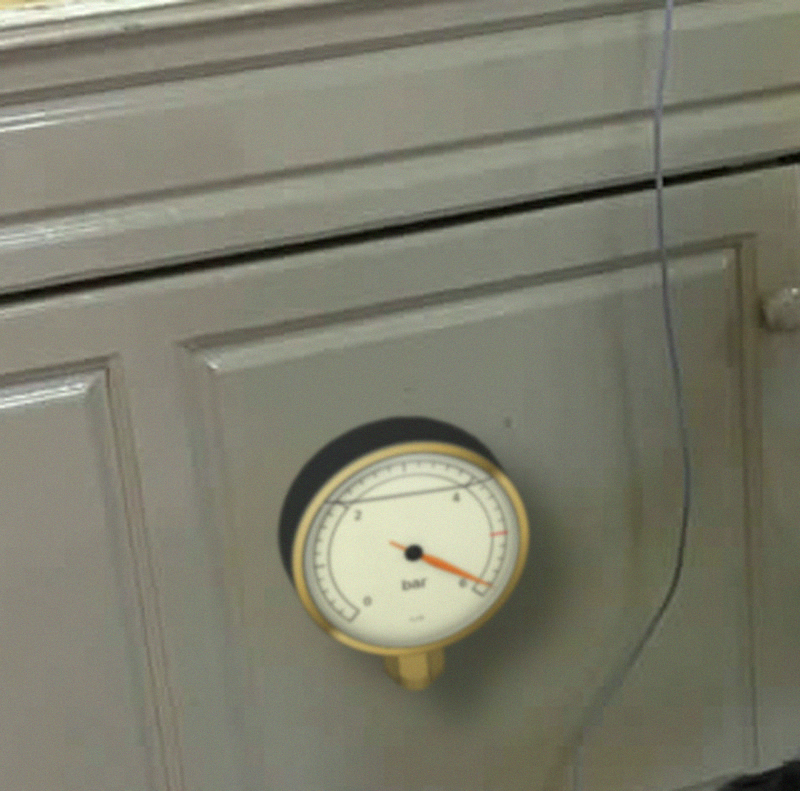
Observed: 5.8 bar
